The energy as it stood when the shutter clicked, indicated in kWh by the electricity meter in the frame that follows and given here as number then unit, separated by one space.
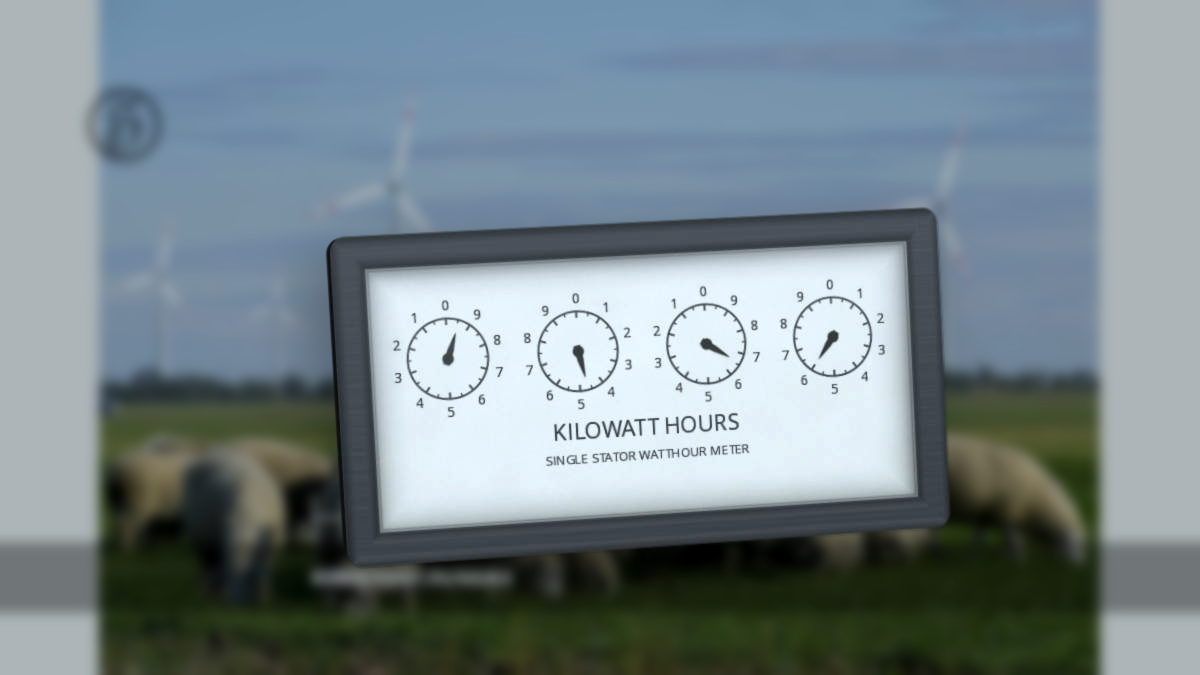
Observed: 9466 kWh
